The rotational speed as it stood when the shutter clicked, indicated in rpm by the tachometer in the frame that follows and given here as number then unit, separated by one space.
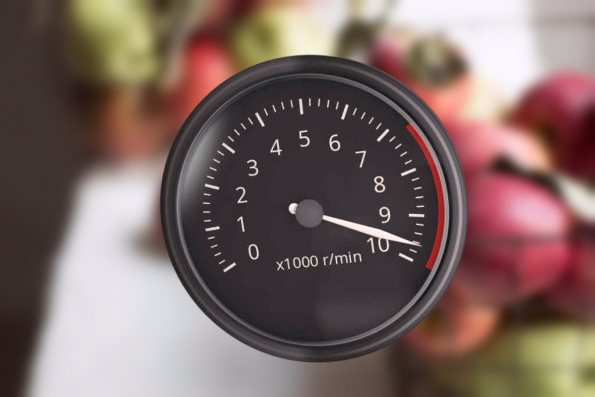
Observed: 9600 rpm
